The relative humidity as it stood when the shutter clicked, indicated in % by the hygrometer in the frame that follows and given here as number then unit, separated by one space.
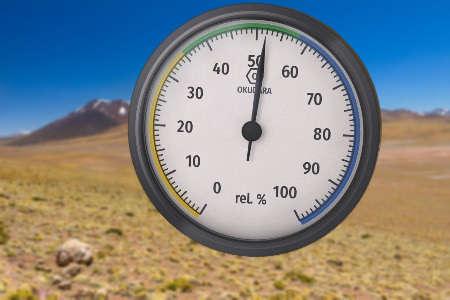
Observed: 52 %
